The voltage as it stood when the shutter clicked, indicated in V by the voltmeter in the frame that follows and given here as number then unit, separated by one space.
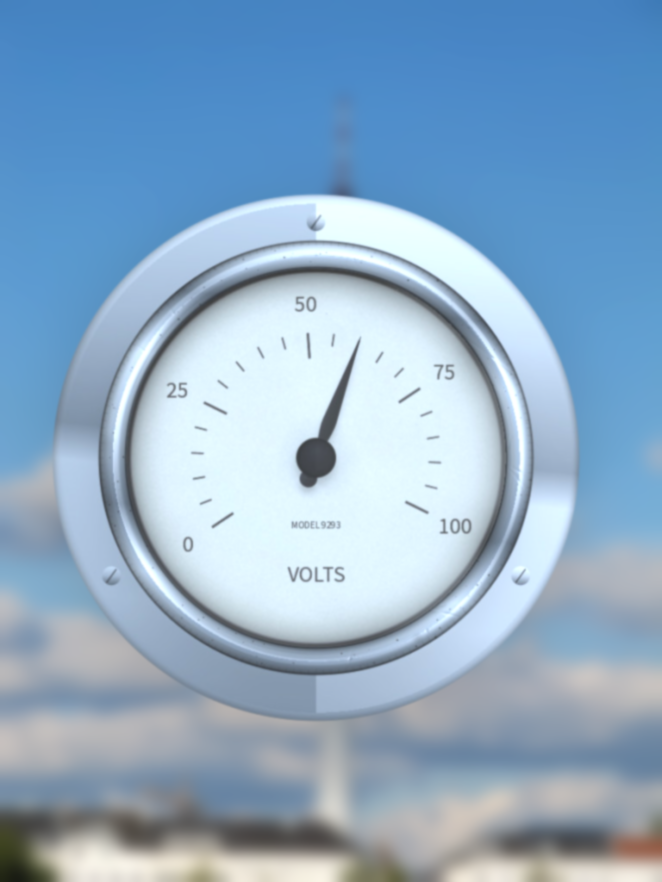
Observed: 60 V
